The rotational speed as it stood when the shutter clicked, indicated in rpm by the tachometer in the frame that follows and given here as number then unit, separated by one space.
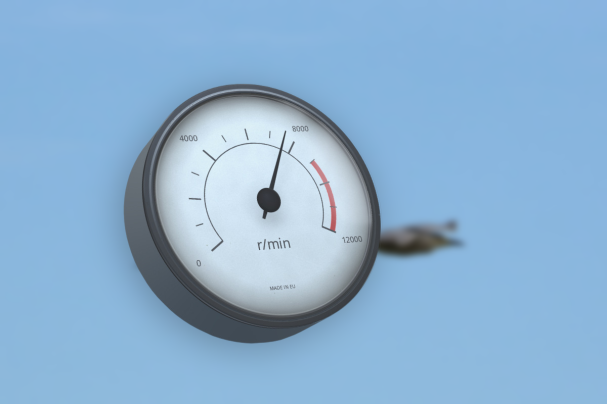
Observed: 7500 rpm
